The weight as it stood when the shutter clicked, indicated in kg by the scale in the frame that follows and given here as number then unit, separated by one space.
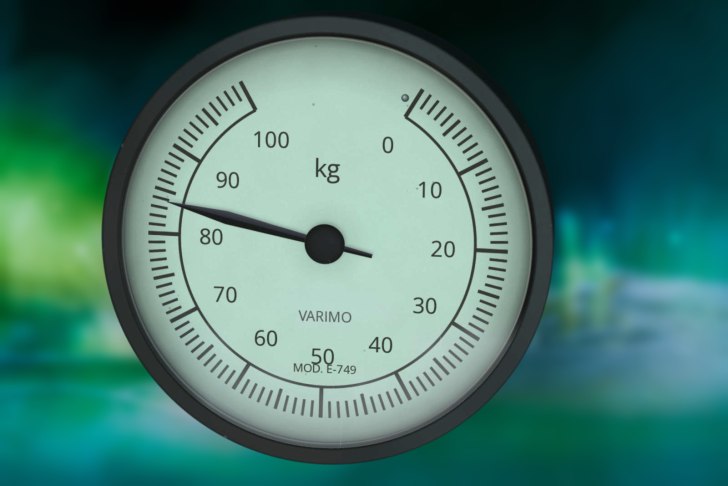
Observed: 84 kg
